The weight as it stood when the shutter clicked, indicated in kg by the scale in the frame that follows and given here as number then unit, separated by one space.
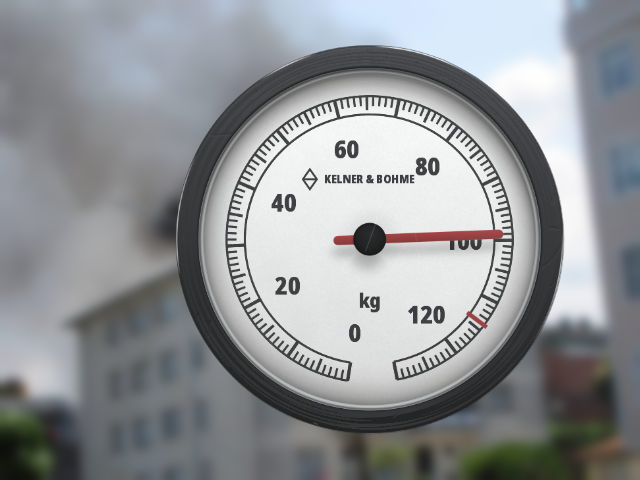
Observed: 99 kg
